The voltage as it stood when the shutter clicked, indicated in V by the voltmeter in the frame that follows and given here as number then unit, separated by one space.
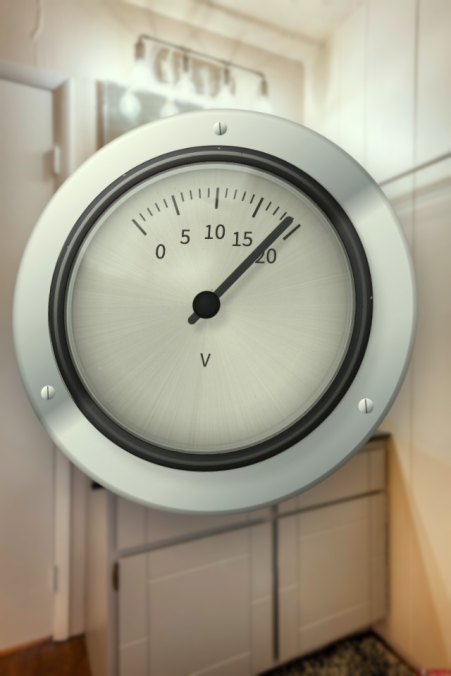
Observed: 19 V
